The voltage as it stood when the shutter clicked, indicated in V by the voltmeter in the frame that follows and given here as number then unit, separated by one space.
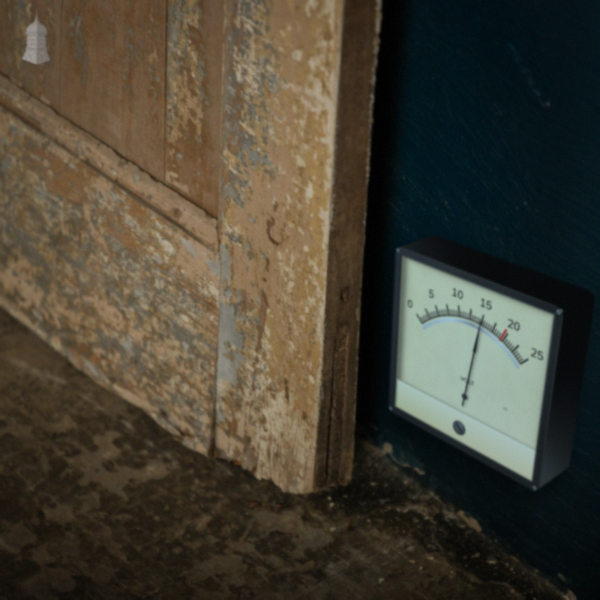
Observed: 15 V
